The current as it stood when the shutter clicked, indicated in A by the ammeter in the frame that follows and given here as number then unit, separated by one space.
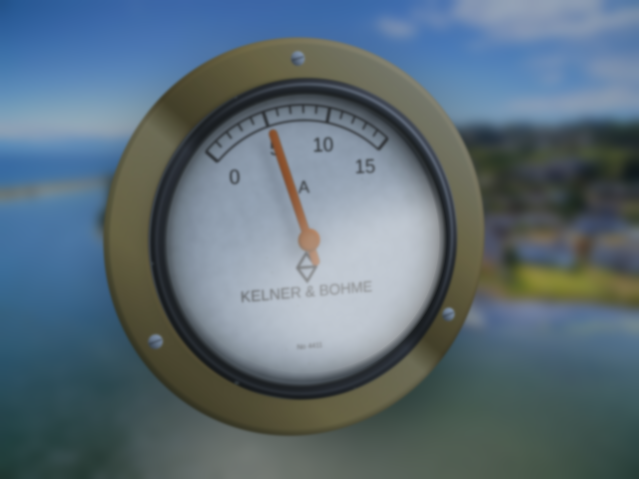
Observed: 5 A
